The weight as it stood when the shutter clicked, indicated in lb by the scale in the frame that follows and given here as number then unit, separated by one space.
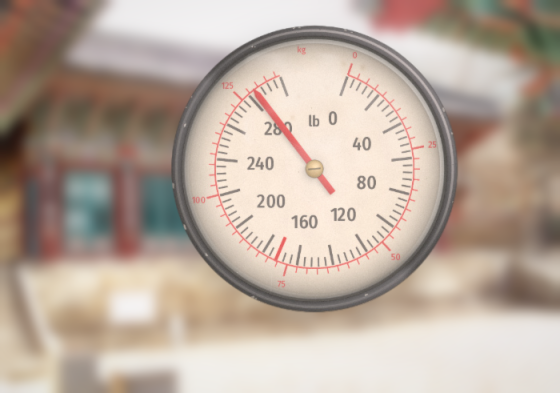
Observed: 284 lb
